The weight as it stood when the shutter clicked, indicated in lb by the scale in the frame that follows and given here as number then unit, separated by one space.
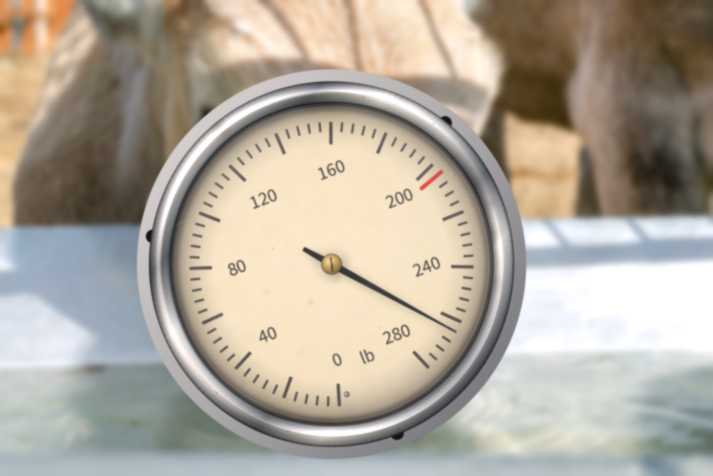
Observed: 264 lb
